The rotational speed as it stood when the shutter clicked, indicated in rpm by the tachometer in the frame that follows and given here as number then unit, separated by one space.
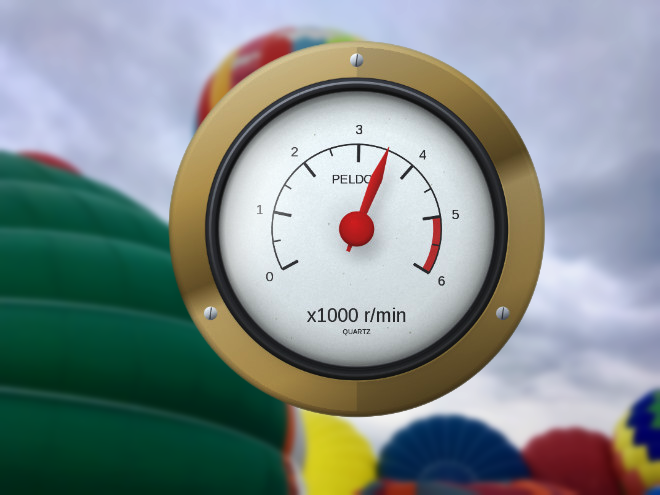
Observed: 3500 rpm
